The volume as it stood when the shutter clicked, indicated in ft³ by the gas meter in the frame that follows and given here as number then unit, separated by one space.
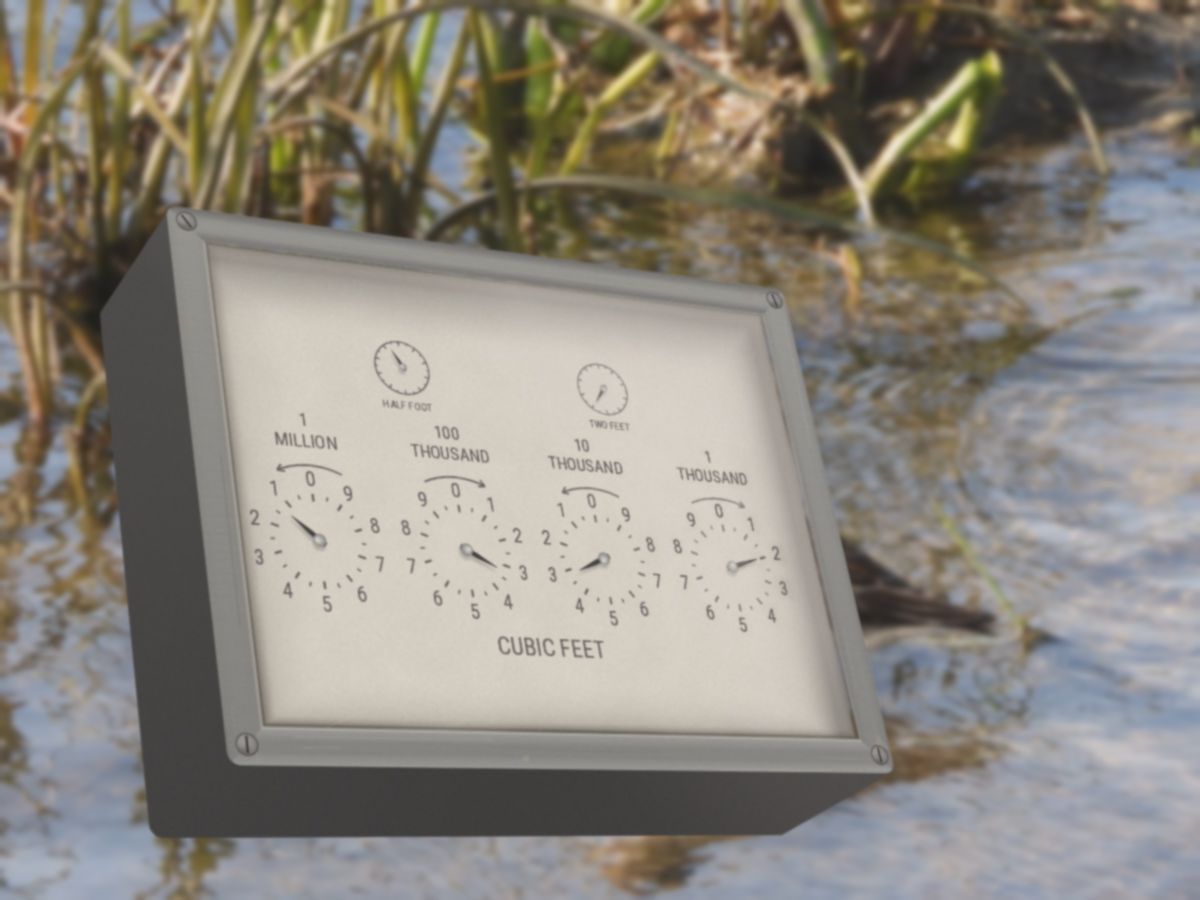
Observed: 133200 ft³
